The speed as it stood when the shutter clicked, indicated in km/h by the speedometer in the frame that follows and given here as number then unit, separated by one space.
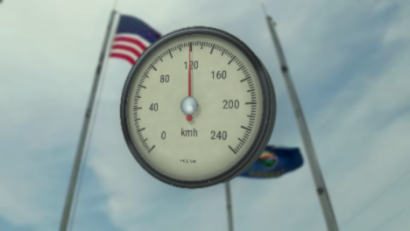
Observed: 120 km/h
